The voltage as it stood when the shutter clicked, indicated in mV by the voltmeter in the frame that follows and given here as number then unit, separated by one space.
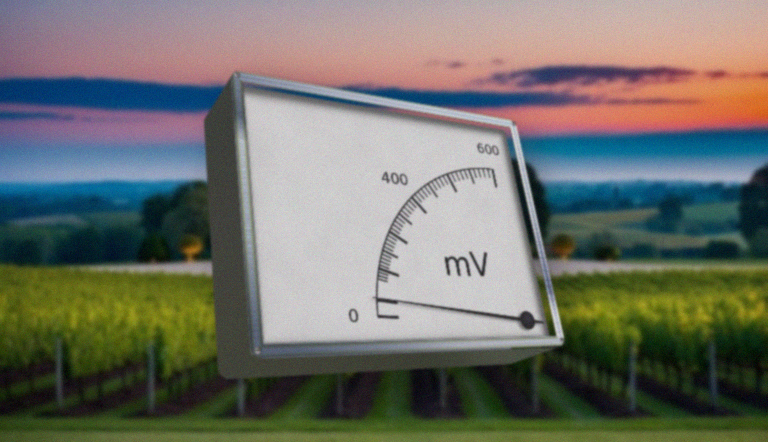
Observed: 100 mV
